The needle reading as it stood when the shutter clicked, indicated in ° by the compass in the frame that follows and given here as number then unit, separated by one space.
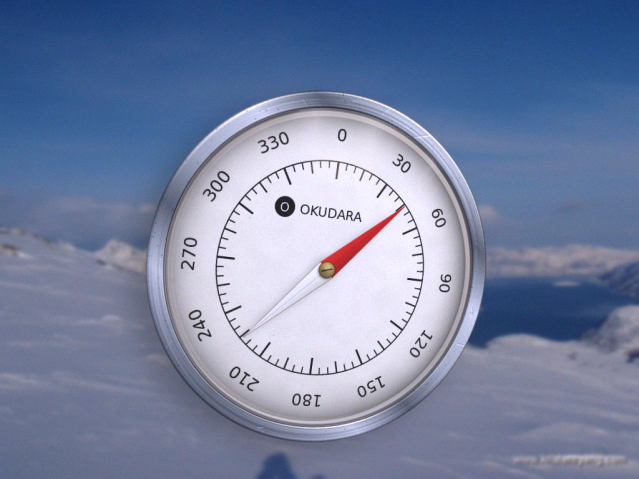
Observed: 45 °
